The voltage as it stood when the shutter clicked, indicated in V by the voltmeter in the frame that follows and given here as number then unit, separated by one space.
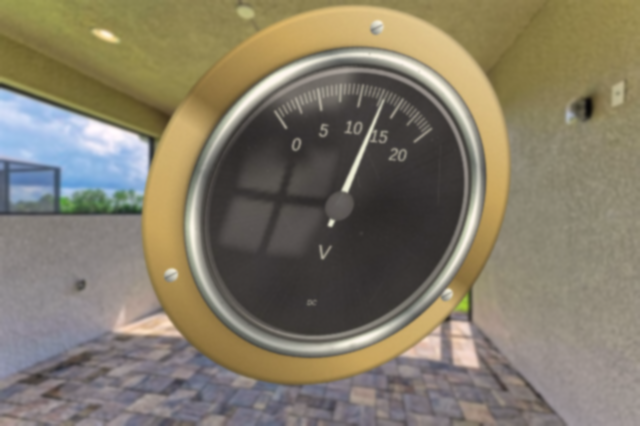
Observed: 12.5 V
